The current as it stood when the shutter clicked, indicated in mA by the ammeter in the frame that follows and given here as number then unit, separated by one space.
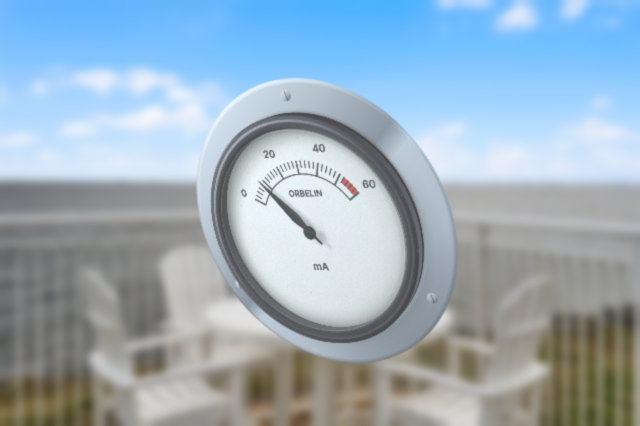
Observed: 10 mA
